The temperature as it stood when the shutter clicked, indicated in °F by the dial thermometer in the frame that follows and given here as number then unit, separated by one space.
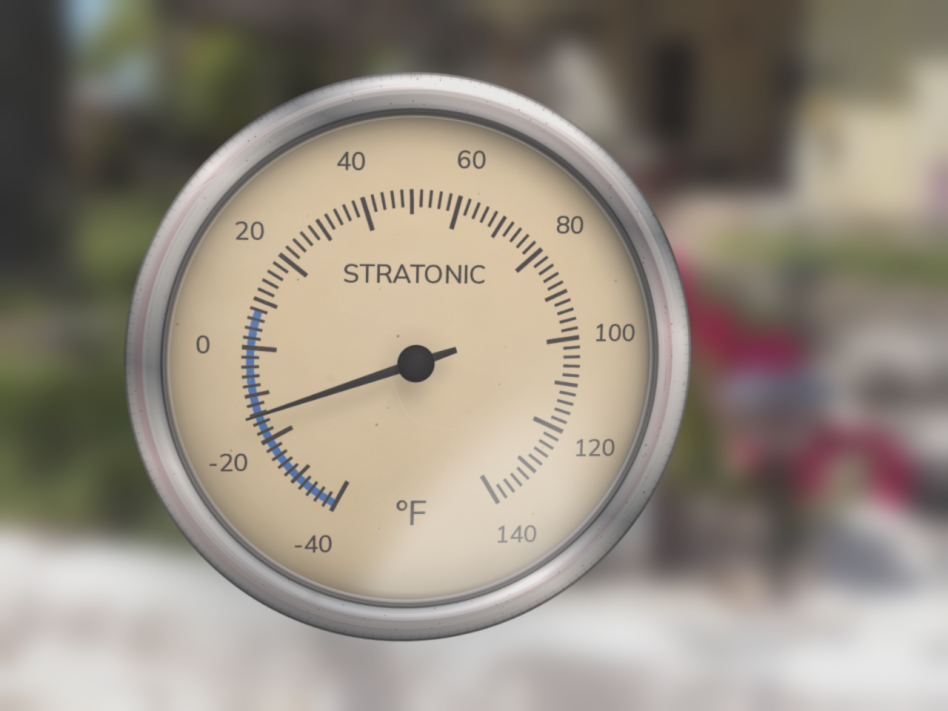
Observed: -14 °F
